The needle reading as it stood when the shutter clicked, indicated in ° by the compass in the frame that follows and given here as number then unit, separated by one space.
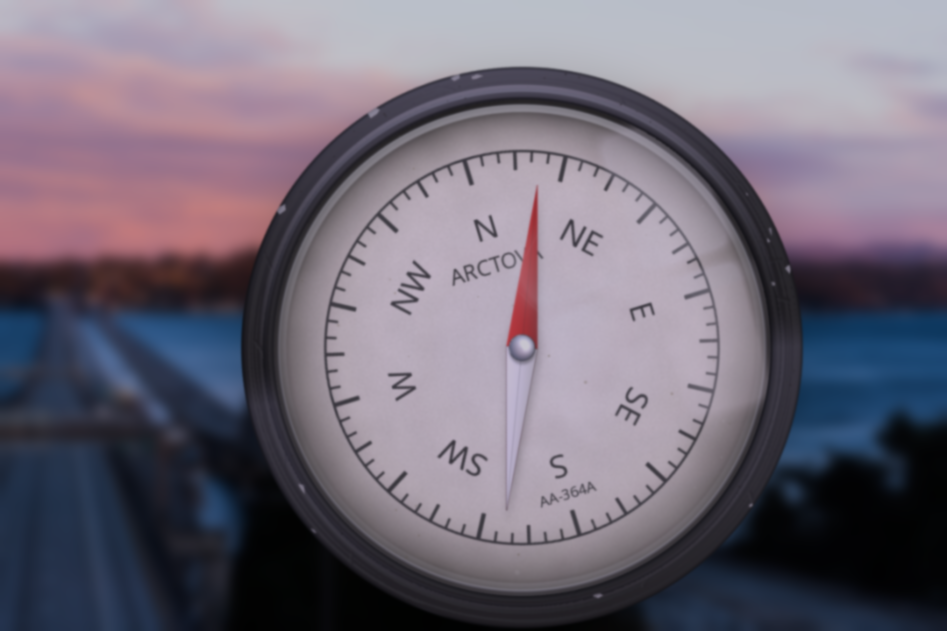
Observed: 22.5 °
